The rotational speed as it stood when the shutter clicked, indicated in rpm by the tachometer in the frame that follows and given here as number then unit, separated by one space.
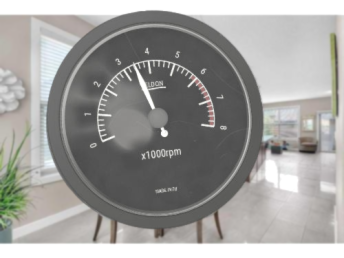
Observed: 3400 rpm
